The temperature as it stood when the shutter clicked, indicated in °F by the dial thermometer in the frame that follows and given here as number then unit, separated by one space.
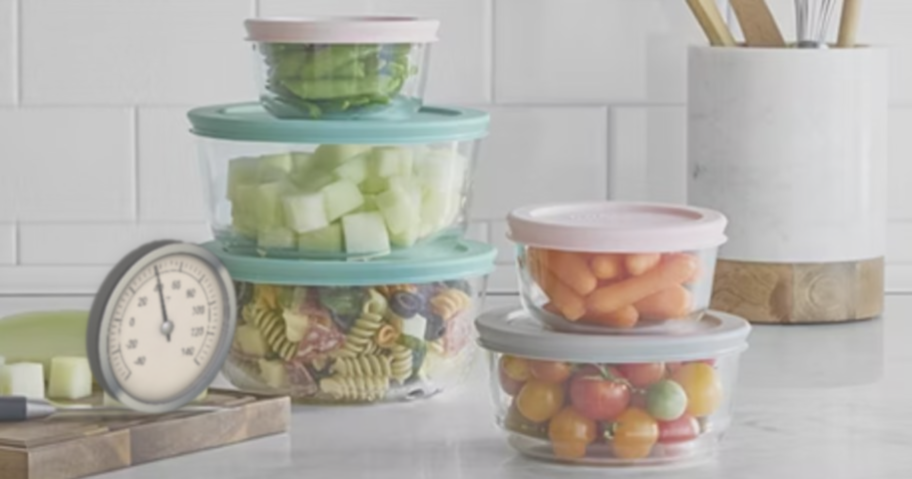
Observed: 40 °F
